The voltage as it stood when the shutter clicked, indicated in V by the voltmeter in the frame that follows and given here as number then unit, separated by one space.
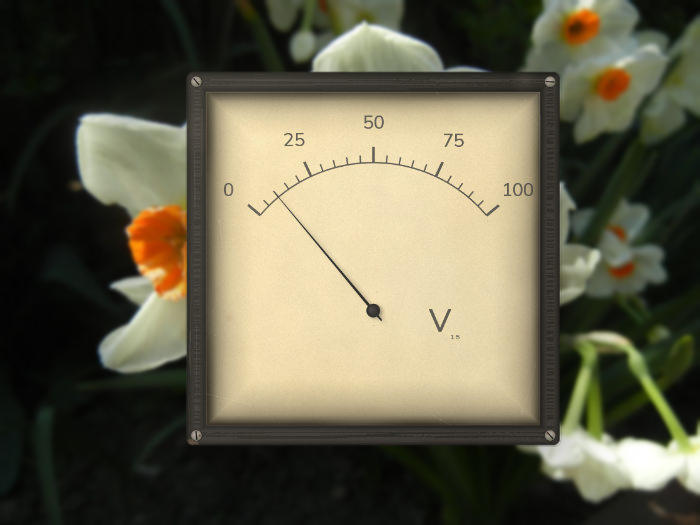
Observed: 10 V
